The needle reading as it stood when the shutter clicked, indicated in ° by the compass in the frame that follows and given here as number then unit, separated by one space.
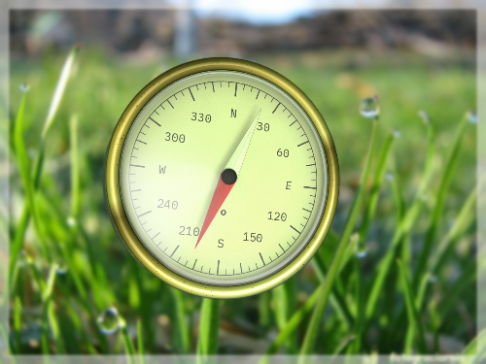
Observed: 200 °
